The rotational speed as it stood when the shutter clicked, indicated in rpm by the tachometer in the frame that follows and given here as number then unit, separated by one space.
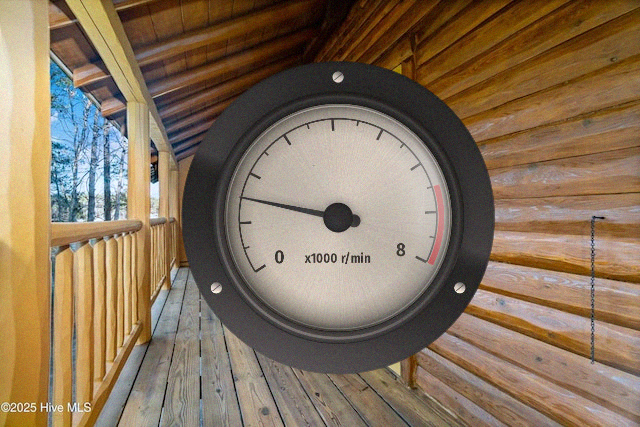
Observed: 1500 rpm
